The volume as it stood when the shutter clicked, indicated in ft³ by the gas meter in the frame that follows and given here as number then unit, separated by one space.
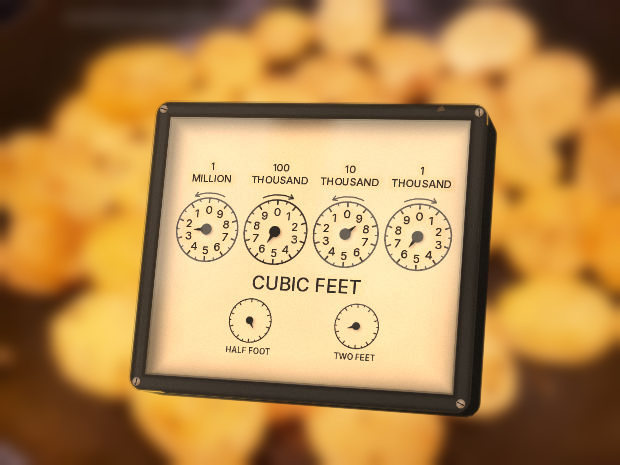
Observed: 258600 ft³
